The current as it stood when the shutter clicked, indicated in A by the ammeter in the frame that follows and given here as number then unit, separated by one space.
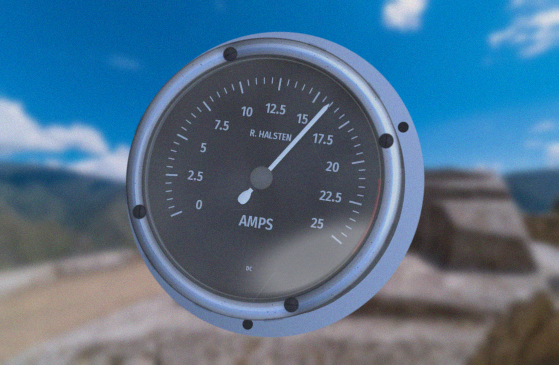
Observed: 16 A
